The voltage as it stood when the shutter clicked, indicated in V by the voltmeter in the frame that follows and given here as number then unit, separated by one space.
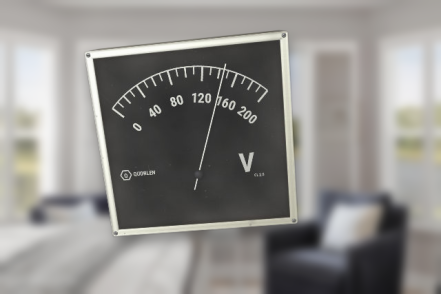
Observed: 145 V
